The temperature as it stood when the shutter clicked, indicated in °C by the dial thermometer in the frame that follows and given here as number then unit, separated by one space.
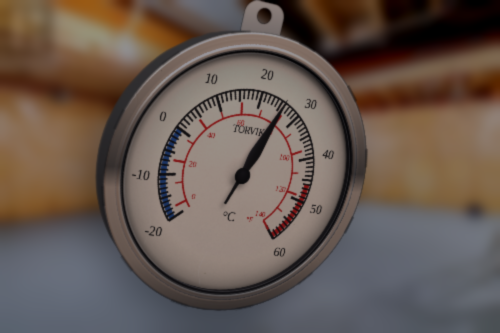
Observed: 25 °C
